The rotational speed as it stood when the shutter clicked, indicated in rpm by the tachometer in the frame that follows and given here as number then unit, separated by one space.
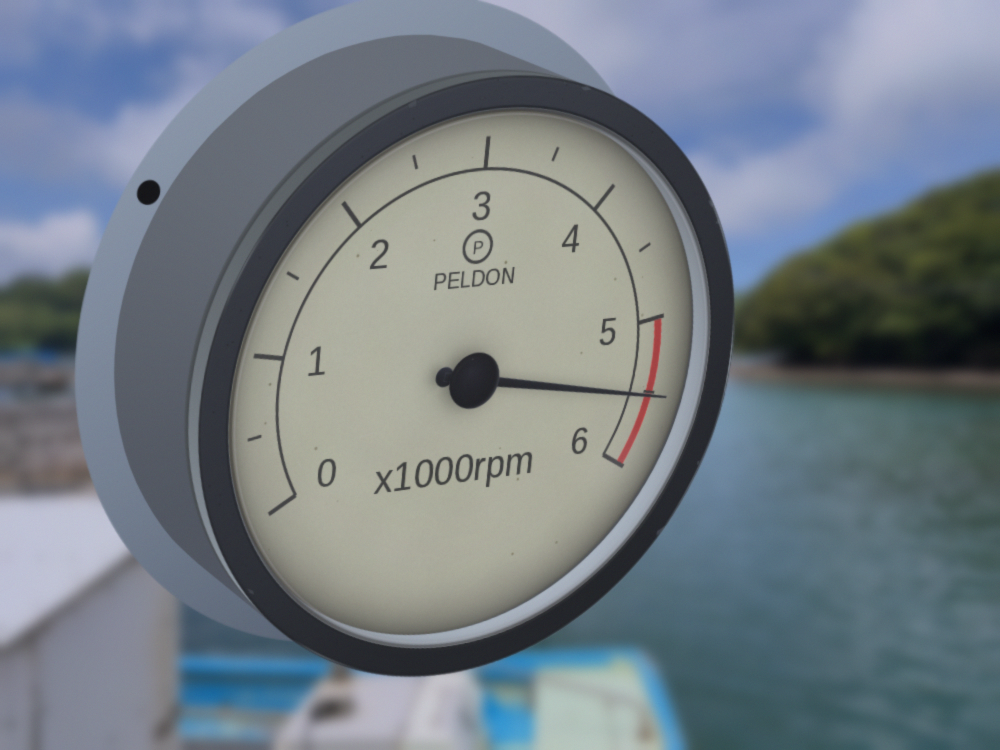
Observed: 5500 rpm
